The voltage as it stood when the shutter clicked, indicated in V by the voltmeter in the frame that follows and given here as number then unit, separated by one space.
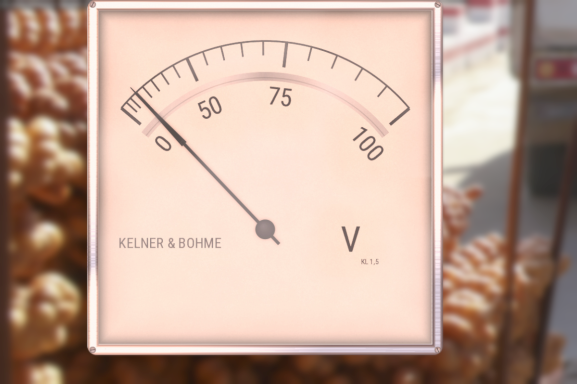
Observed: 25 V
